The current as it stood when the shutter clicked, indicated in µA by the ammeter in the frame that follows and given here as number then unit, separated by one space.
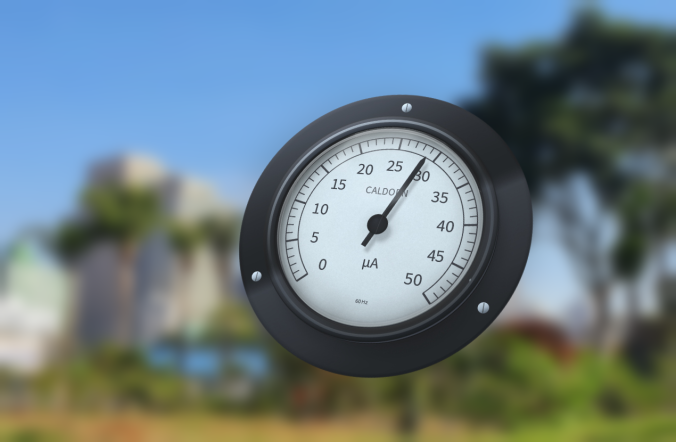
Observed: 29 µA
